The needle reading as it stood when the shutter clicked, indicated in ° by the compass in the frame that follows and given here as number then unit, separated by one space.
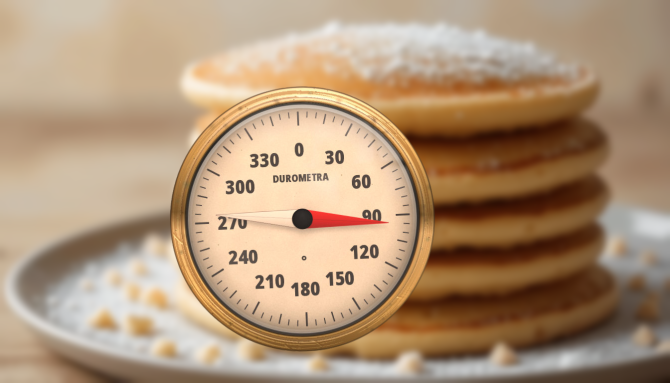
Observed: 95 °
